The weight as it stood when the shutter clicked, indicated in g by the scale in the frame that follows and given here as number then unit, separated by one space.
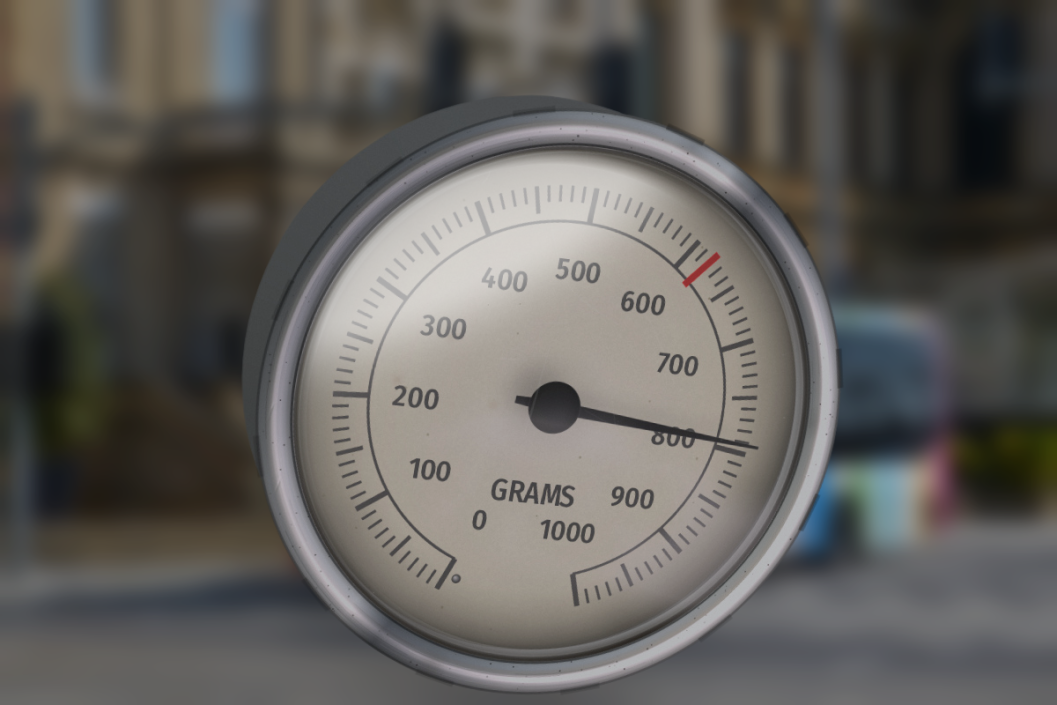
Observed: 790 g
